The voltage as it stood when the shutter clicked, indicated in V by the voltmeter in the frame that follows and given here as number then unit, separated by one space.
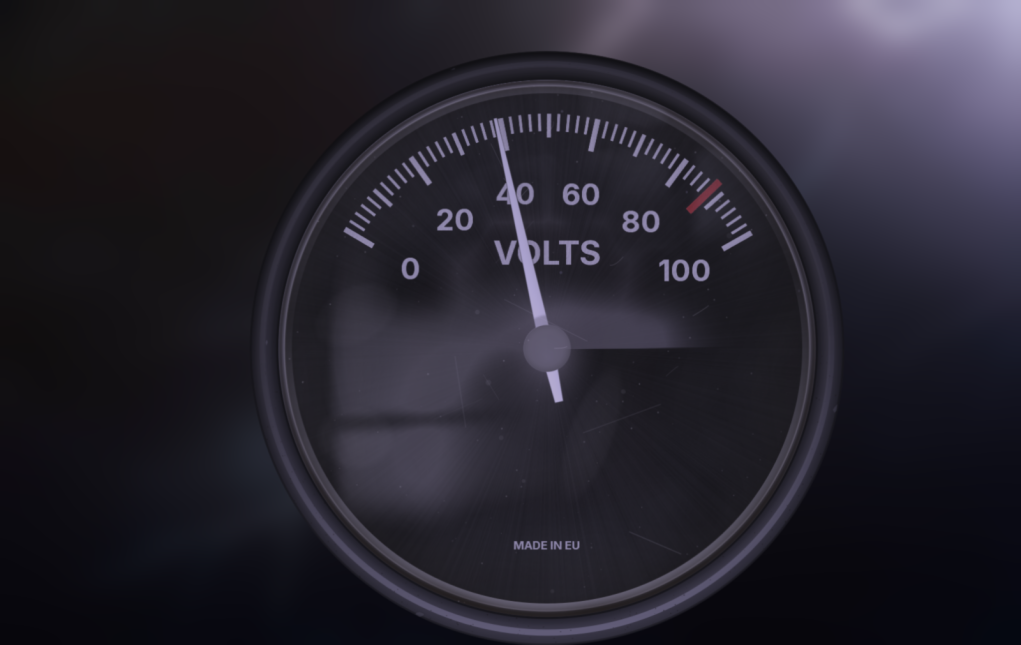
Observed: 39 V
